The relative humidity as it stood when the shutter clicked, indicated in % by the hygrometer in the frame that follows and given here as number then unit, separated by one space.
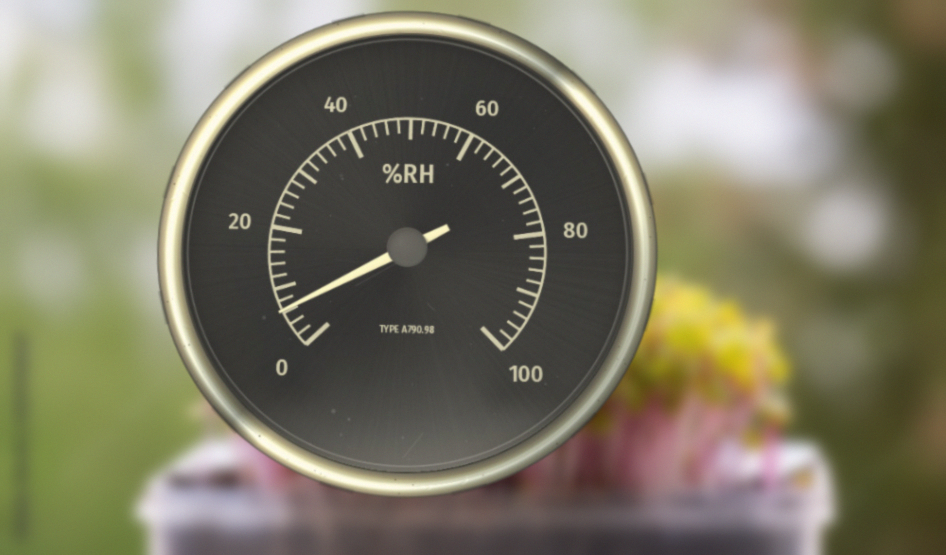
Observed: 6 %
